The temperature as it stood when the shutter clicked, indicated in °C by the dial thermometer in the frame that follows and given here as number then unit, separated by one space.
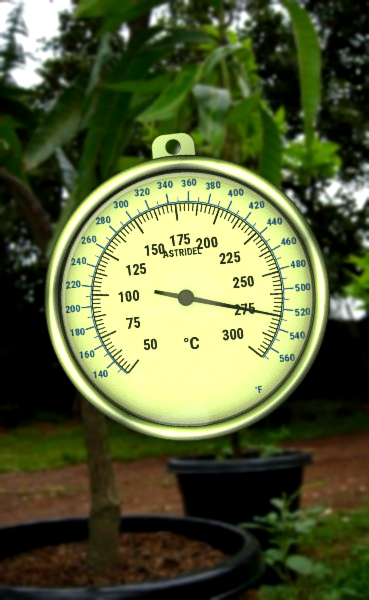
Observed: 275 °C
